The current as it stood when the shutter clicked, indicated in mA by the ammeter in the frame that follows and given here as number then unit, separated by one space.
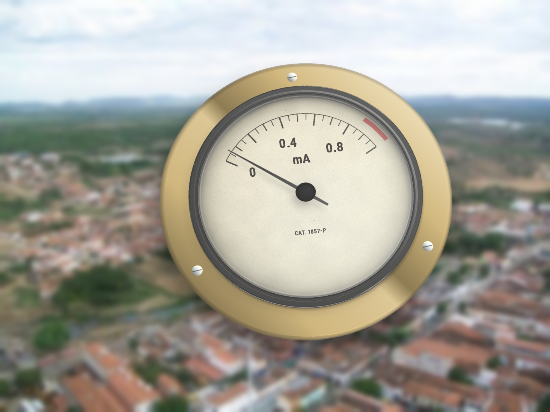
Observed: 0.05 mA
